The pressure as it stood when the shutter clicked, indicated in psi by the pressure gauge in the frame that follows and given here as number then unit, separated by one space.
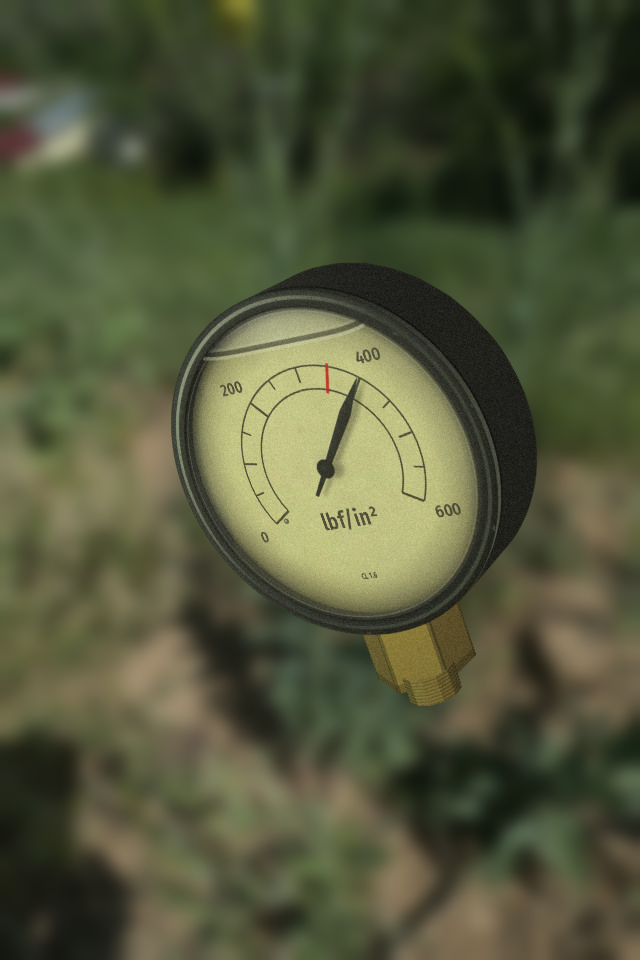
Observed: 400 psi
